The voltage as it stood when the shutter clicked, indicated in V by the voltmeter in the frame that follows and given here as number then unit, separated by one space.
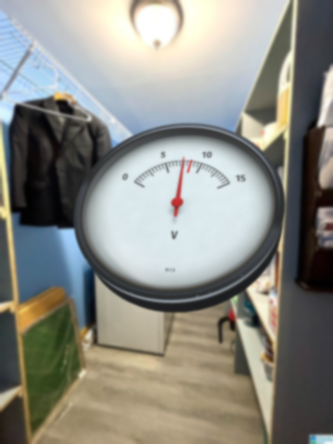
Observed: 7.5 V
